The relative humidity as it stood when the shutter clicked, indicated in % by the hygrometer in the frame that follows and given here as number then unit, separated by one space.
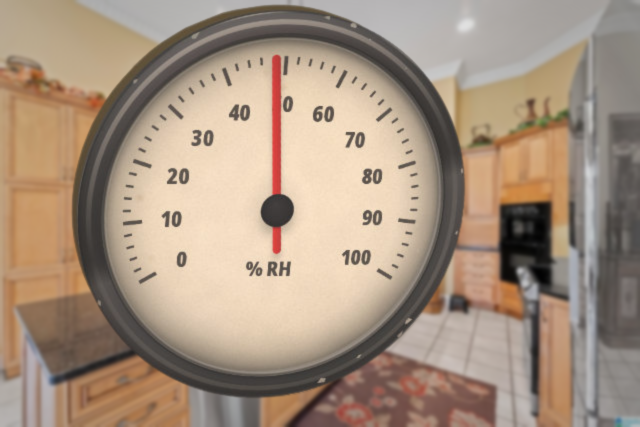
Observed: 48 %
